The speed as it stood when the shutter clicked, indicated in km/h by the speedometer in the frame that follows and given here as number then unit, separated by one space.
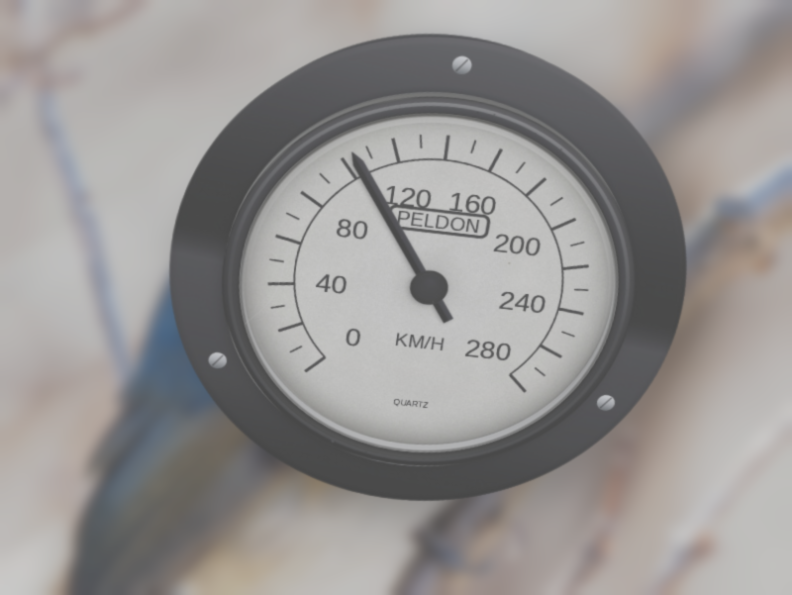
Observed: 105 km/h
